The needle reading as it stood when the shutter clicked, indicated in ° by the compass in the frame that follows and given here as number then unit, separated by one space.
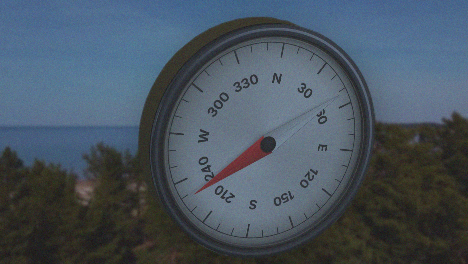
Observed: 230 °
